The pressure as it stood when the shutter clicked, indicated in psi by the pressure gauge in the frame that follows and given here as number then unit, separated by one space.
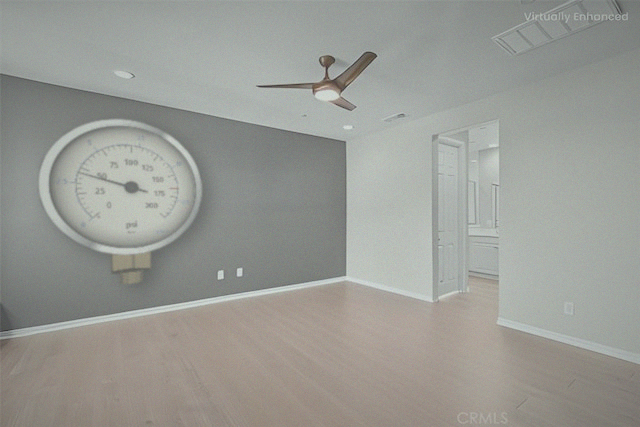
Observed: 45 psi
